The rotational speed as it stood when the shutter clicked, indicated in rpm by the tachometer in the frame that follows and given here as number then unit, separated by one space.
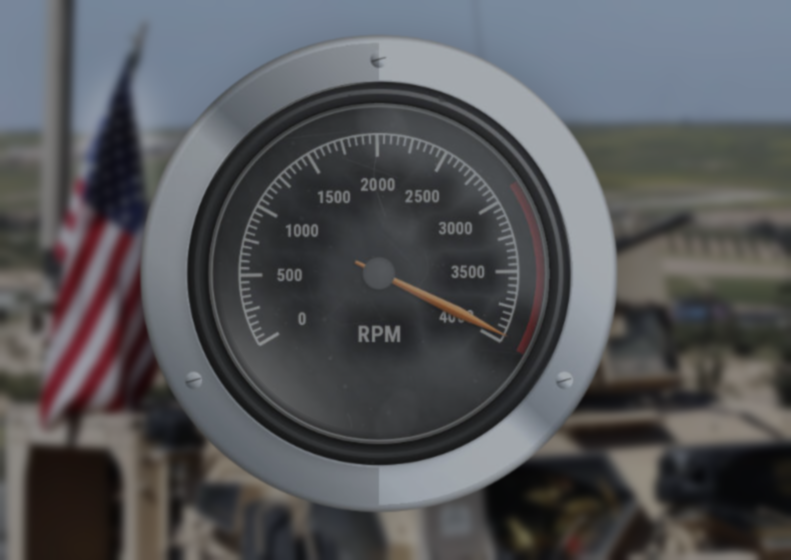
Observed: 3950 rpm
